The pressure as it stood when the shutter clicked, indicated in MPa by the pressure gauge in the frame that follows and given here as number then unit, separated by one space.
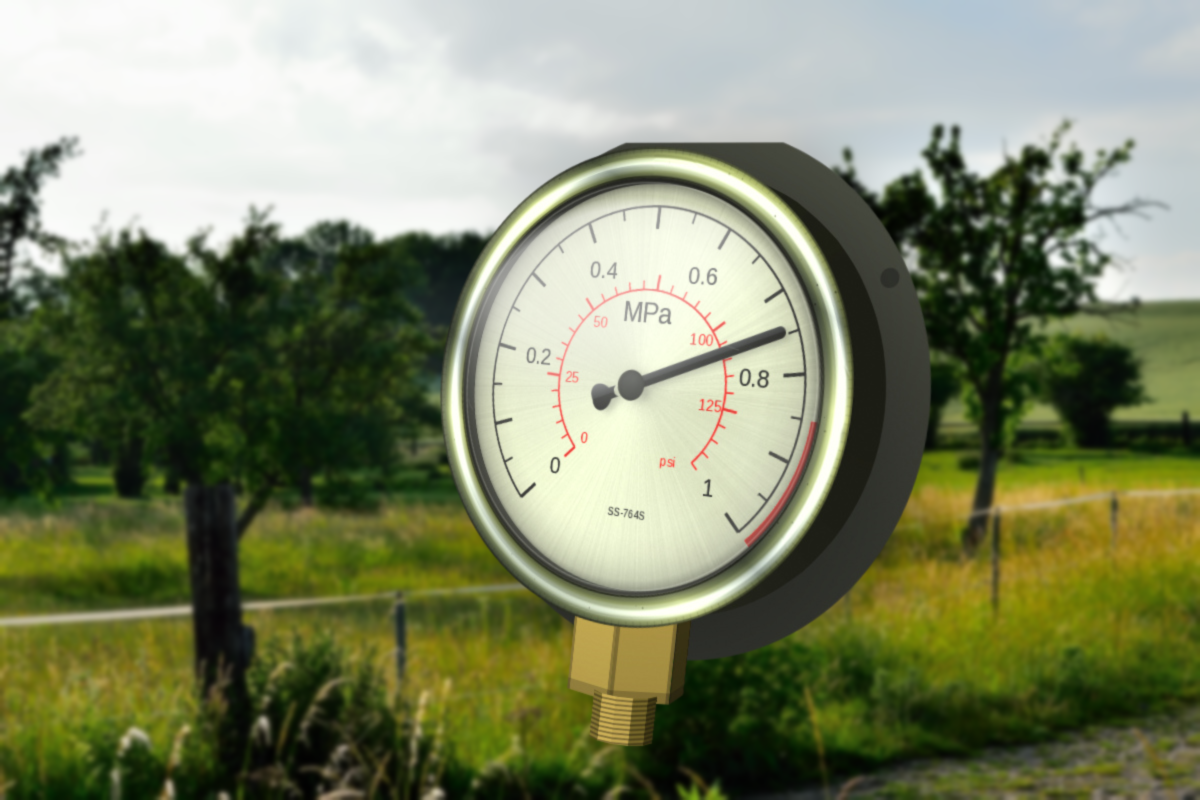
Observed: 0.75 MPa
